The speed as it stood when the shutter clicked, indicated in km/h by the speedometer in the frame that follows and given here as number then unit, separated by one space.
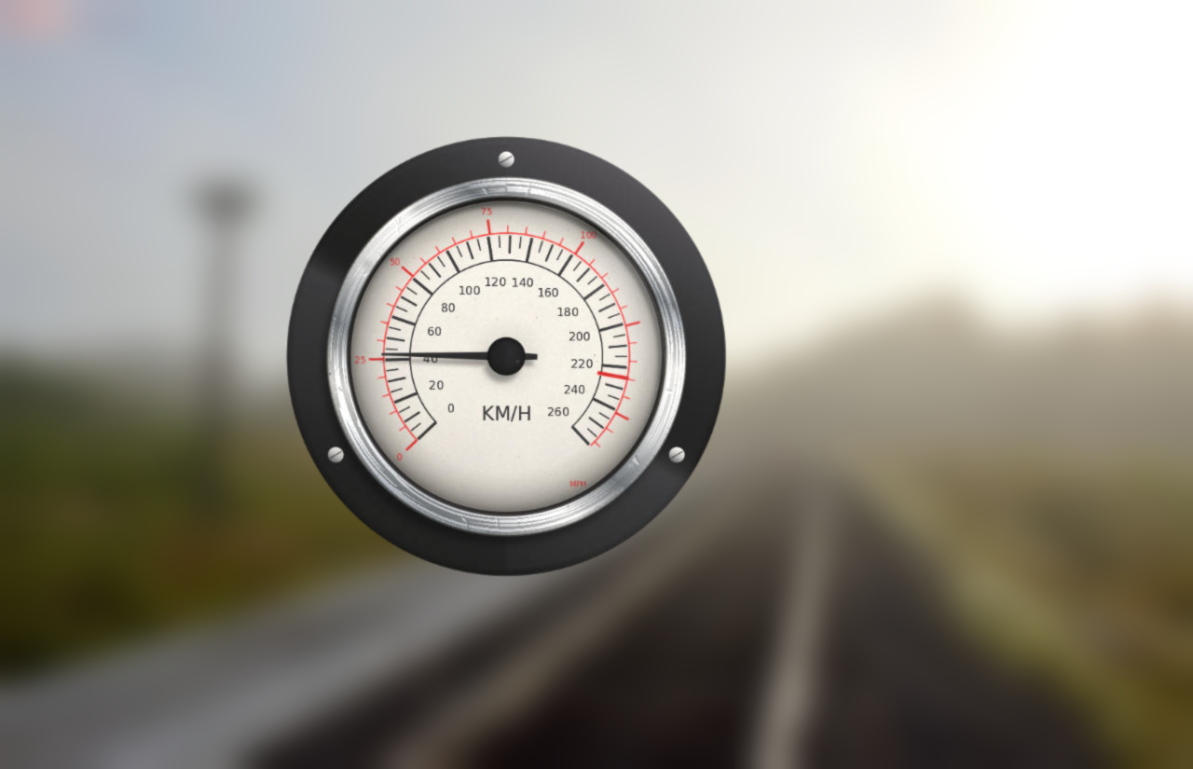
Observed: 42.5 km/h
